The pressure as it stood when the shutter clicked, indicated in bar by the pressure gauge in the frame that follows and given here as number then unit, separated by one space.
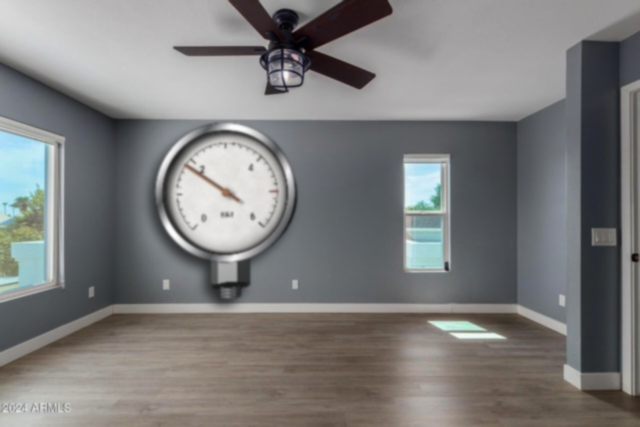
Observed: 1.8 bar
